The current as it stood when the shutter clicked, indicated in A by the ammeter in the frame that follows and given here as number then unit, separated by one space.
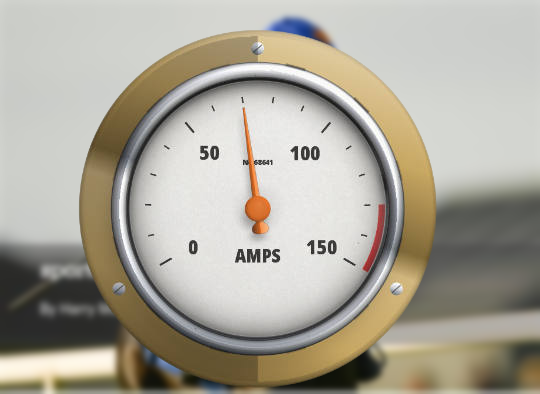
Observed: 70 A
